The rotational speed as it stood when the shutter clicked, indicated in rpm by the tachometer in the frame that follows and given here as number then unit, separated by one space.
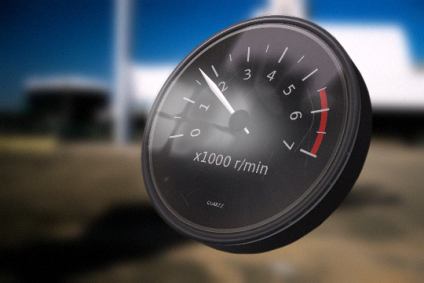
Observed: 1750 rpm
